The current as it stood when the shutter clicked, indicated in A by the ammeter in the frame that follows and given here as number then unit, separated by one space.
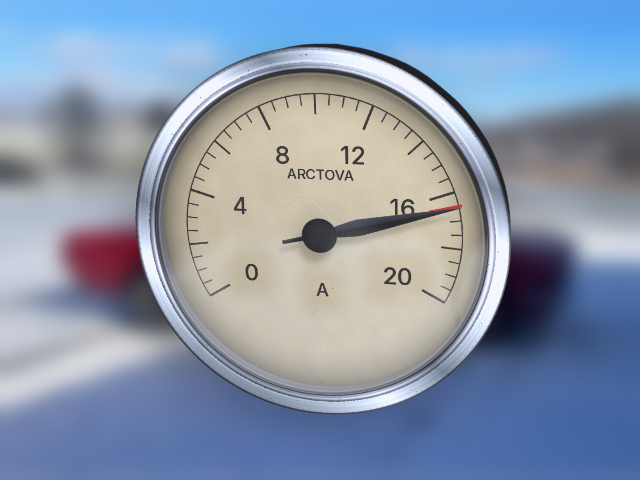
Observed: 16.5 A
